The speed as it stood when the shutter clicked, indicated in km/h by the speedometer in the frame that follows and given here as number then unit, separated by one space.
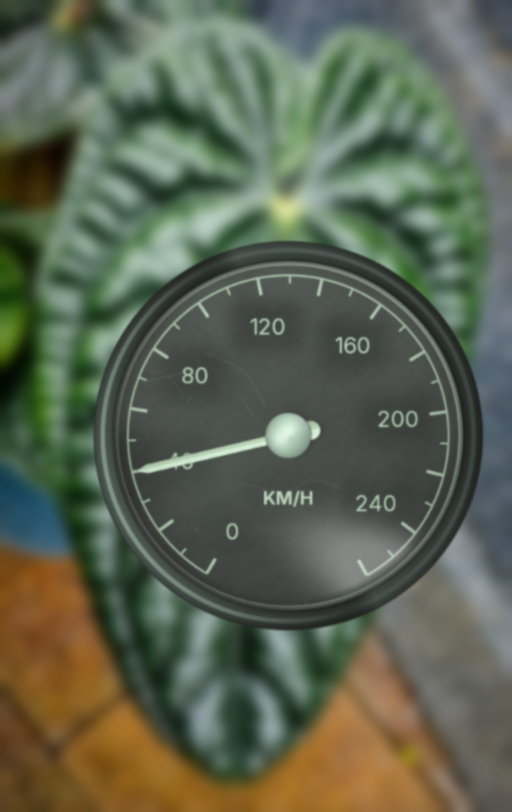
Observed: 40 km/h
